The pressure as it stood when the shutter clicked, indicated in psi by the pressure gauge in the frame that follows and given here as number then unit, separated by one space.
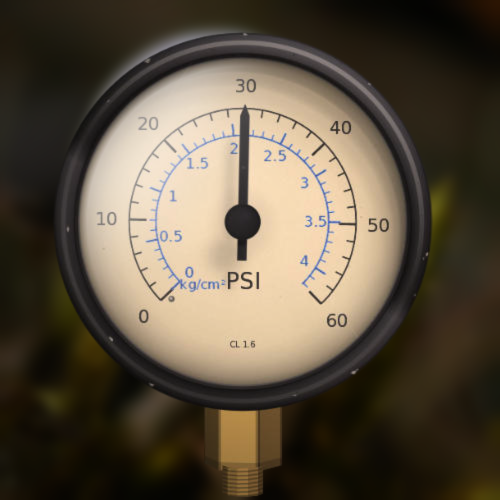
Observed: 30 psi
